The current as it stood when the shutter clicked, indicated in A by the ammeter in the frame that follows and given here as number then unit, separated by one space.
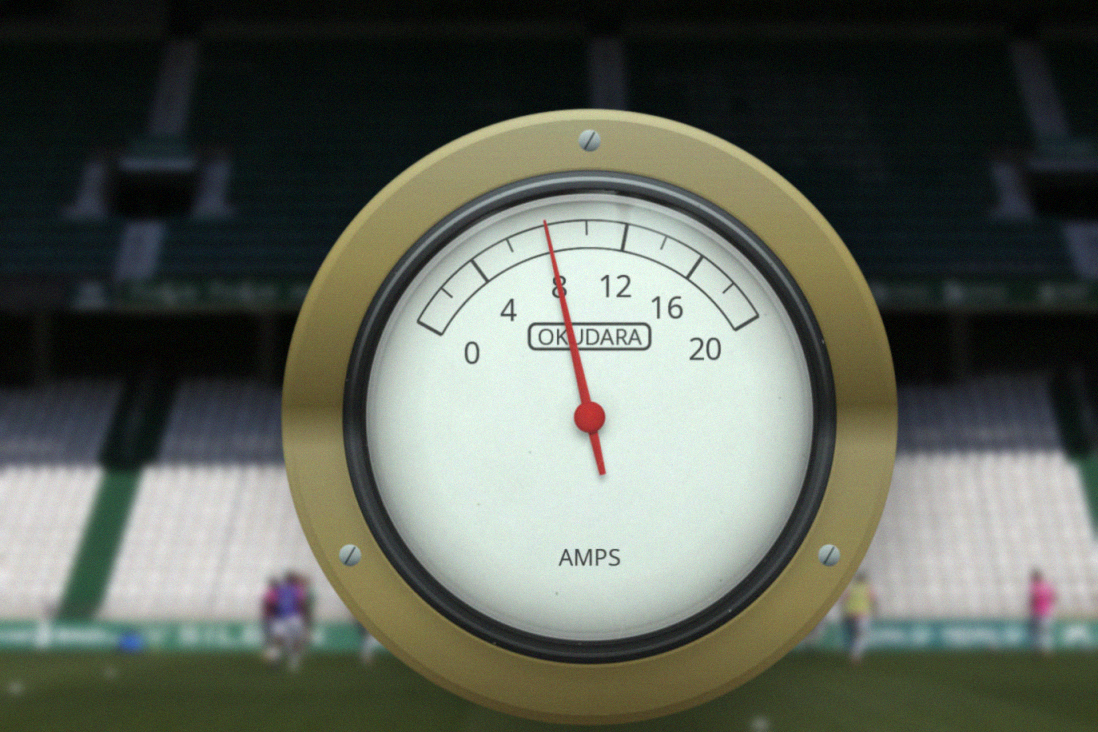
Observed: 8 A
